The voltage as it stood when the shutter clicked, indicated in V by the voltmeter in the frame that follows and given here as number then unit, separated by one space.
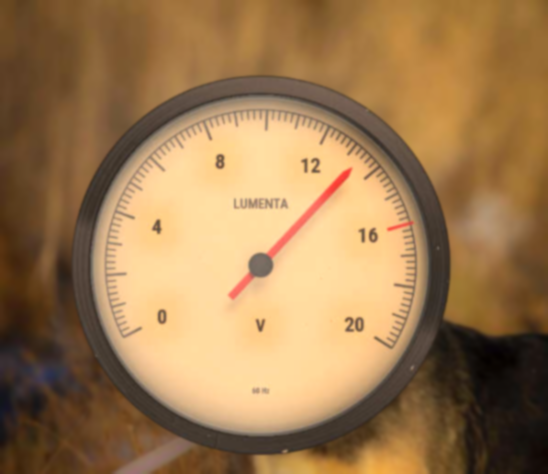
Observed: 13.4 V
